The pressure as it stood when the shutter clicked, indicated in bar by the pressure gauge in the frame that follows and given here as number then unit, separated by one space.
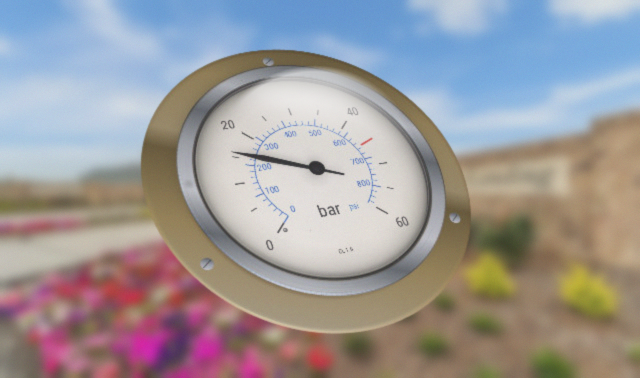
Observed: 15 bar
